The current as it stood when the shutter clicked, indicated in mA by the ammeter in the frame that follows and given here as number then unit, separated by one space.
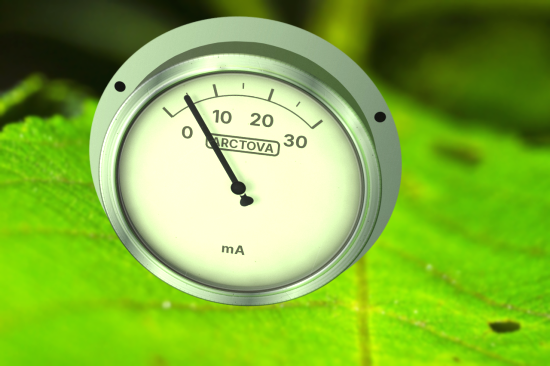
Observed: 5 mA
